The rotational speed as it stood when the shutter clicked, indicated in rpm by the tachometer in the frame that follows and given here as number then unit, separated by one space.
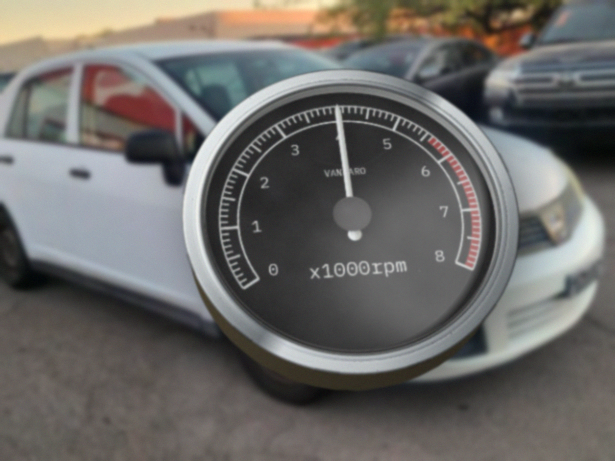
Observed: 4000 rpm
